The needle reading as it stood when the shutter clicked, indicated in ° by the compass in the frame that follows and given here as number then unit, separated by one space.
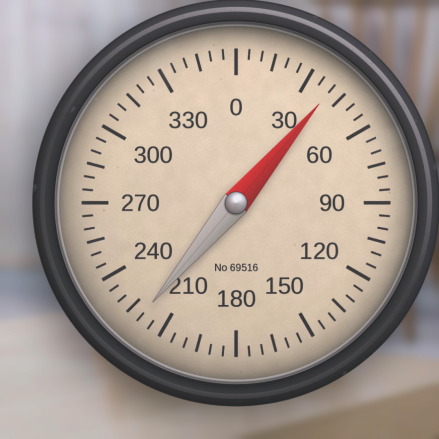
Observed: 40 °
